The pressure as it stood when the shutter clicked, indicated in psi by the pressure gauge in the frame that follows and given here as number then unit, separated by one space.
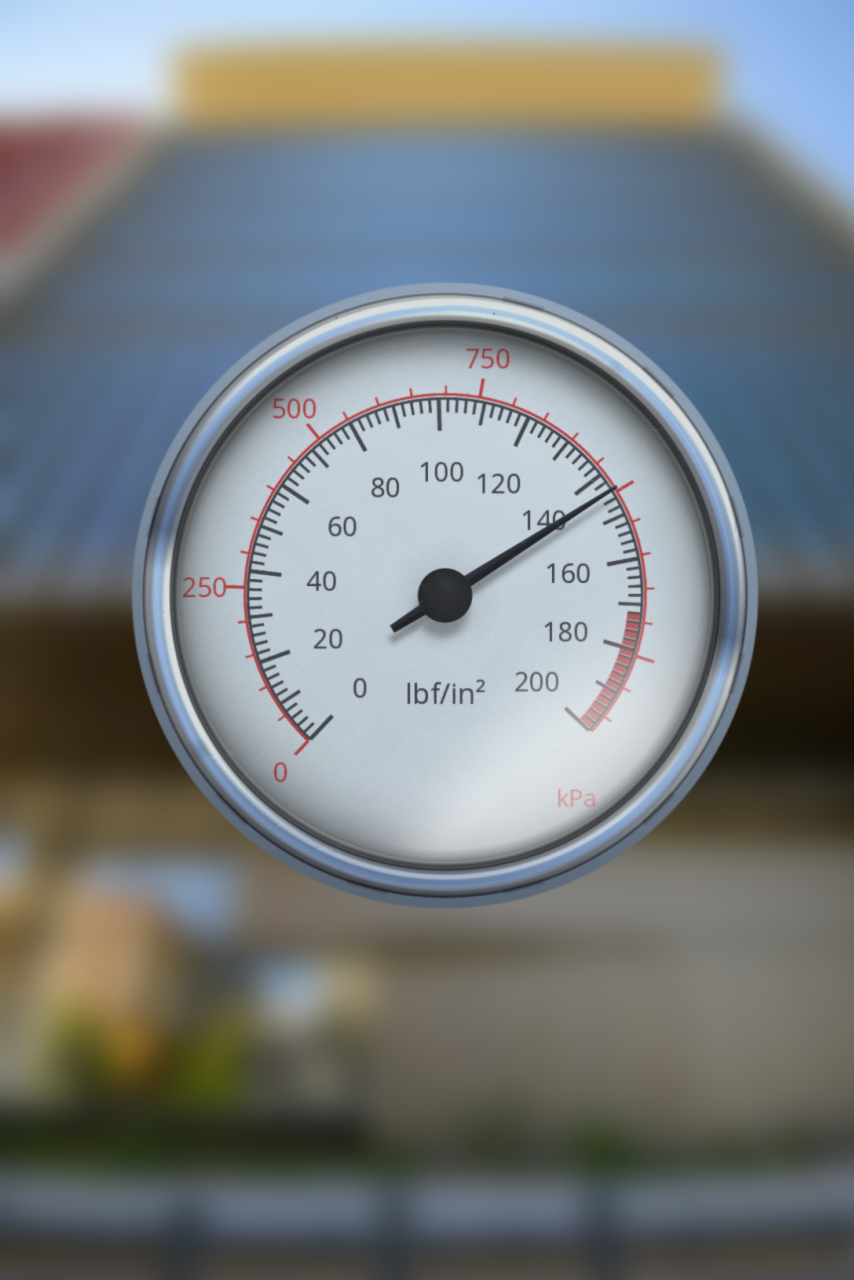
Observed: 144 psi
